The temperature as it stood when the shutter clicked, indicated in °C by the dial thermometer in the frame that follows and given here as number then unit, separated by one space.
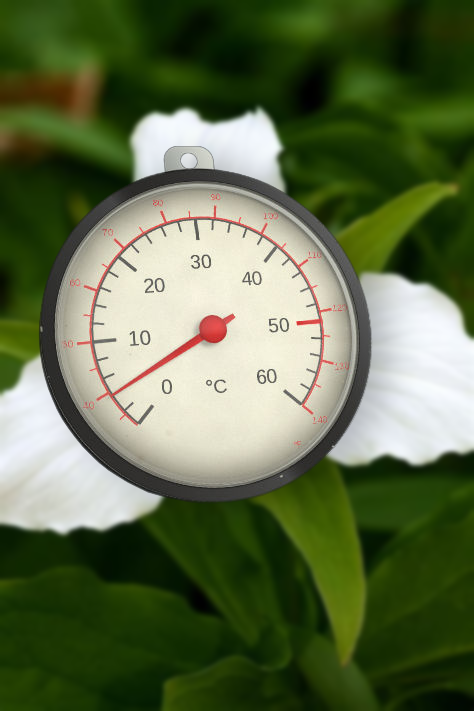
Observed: 4 °C
